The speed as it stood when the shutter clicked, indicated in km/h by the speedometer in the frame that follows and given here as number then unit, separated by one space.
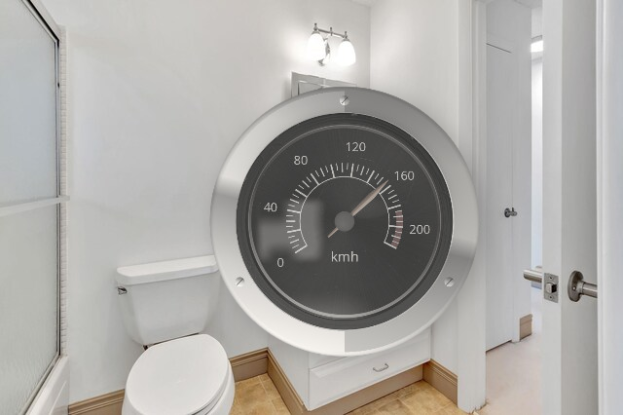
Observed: 155 km/h
